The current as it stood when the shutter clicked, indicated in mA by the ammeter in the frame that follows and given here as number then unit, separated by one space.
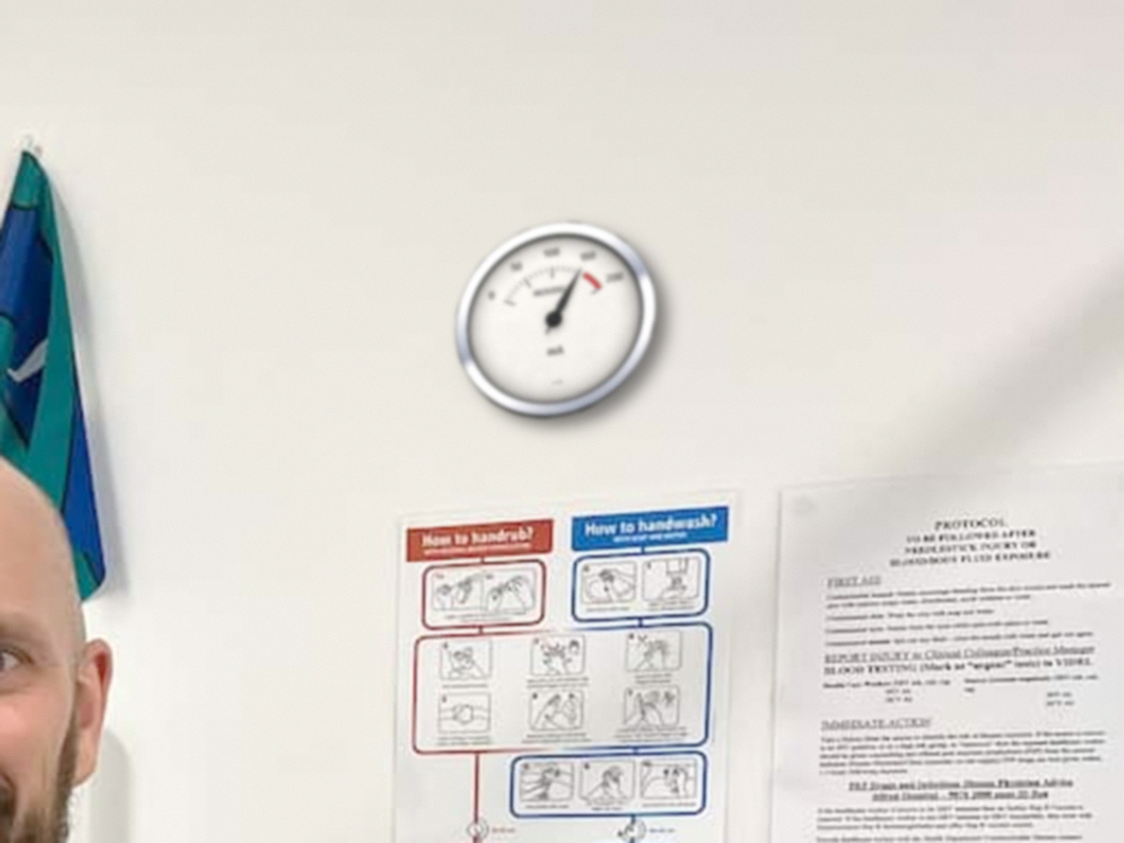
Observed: 150 mA
